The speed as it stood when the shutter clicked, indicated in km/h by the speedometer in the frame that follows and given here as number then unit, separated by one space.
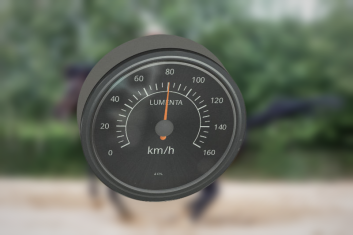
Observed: 80 km/h
